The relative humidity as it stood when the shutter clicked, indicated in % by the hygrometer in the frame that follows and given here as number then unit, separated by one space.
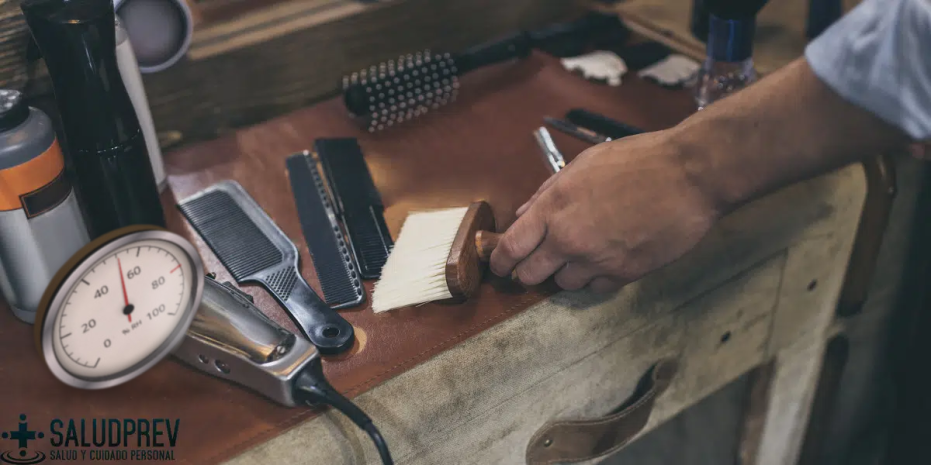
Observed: 52 %
